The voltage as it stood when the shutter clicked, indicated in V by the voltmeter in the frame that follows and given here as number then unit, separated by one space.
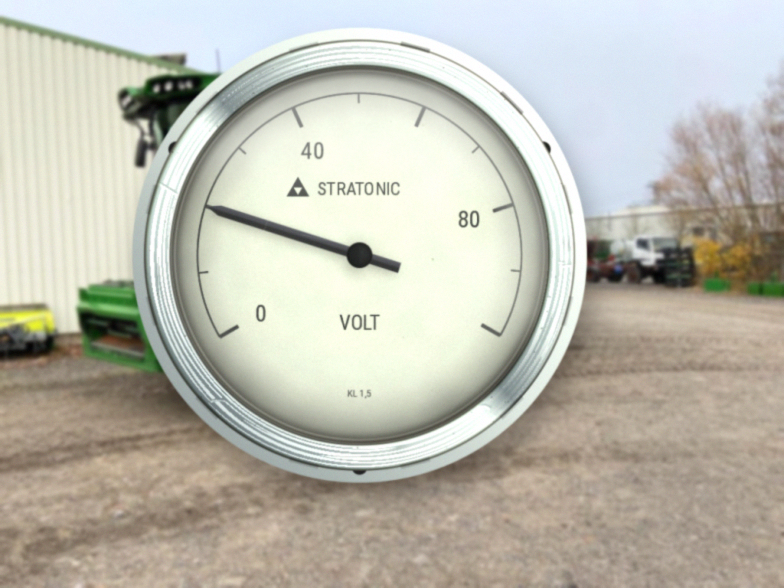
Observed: 20 V
